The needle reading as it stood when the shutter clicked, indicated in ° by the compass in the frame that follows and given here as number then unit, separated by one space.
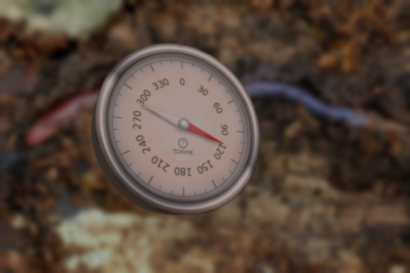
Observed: 110 °
